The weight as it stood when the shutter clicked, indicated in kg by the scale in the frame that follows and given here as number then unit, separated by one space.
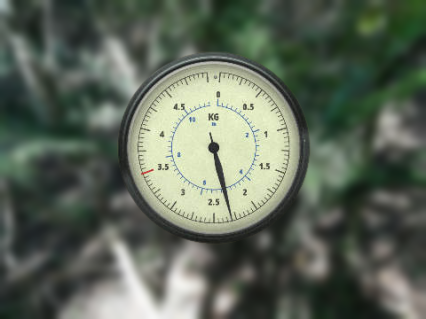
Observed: 2.3 kg
